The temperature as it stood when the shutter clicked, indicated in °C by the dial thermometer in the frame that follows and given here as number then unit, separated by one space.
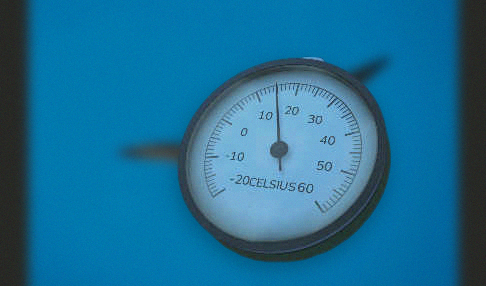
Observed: 15 °C
